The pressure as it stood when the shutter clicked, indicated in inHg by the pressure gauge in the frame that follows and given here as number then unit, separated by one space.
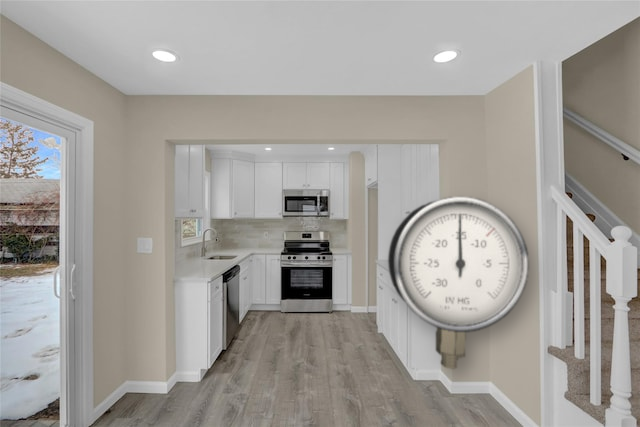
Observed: -15 inHg
